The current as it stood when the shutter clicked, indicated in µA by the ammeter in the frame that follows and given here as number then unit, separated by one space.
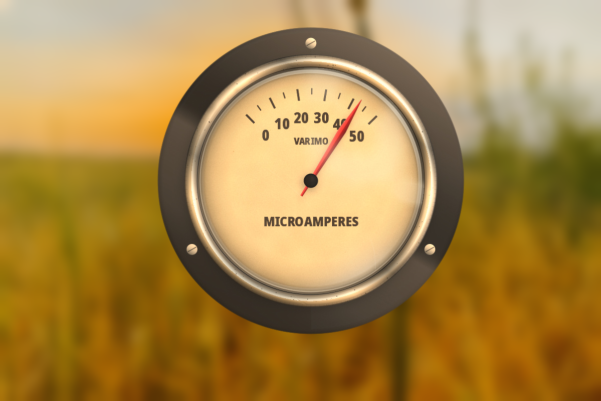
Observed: 42.5 µA
